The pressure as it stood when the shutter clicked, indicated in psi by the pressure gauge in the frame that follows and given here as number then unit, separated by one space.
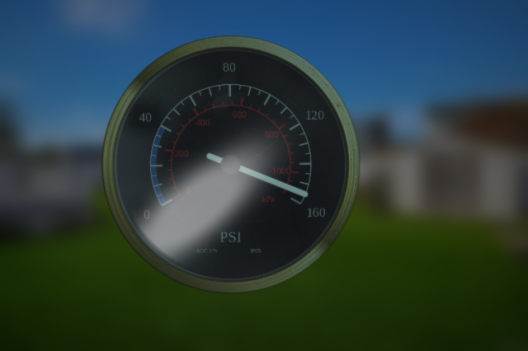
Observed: 155 psi
